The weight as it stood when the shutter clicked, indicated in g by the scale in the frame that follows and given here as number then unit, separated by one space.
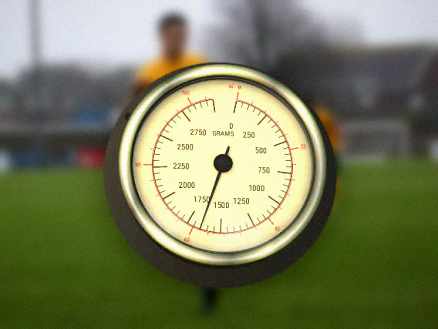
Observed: 1650 g
